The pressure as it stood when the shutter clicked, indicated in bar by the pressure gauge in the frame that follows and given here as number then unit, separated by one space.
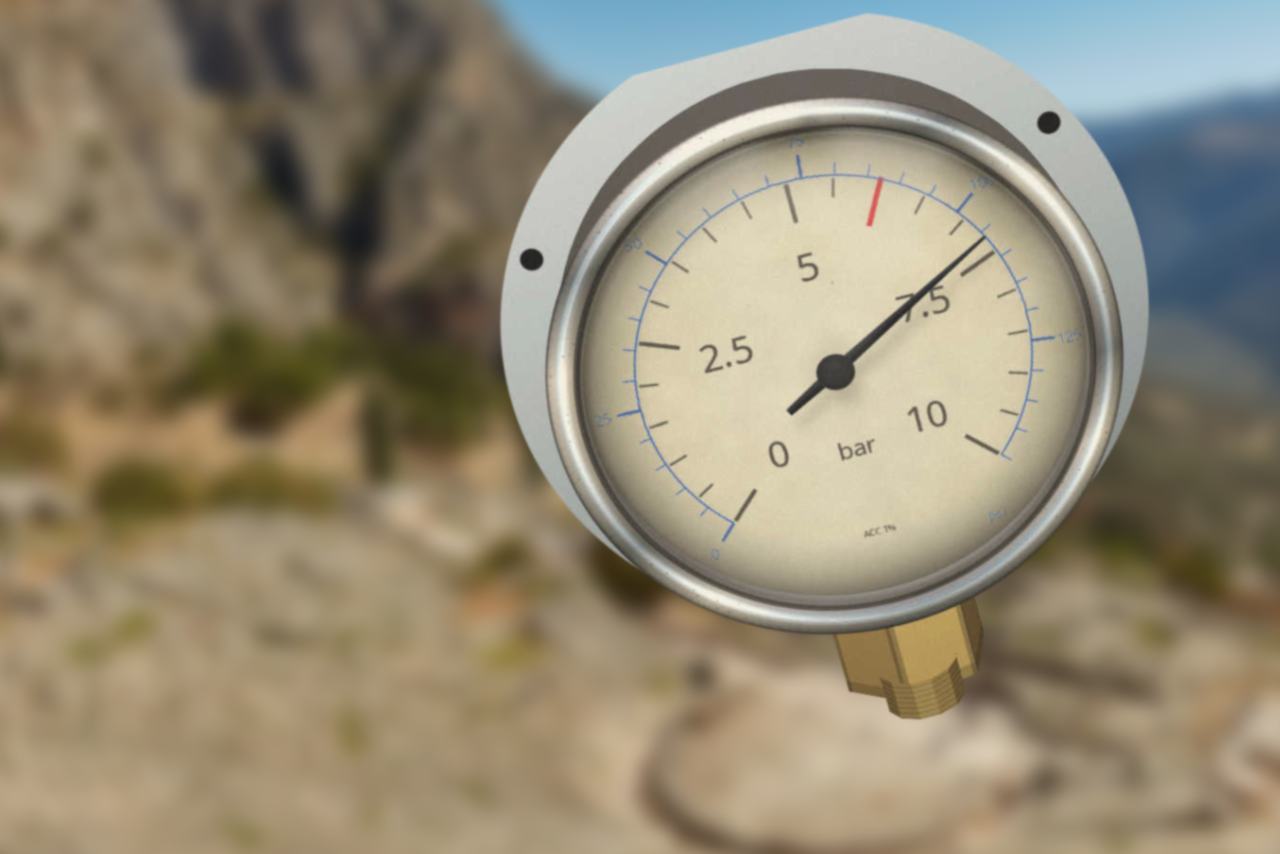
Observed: 7.25 bar
